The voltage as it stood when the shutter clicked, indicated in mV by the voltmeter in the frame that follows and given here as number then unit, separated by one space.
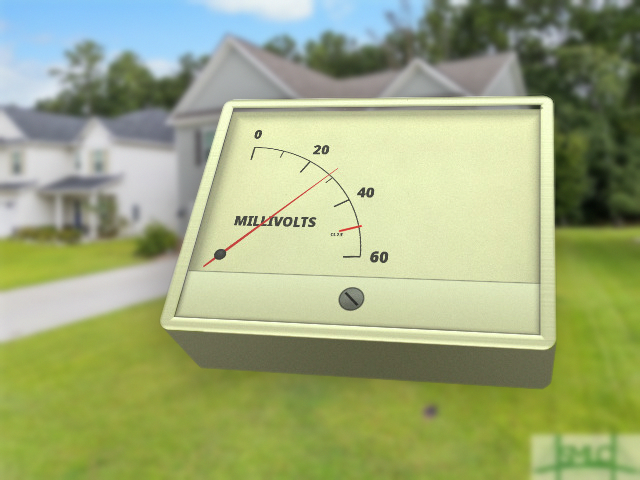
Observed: 30 mV
